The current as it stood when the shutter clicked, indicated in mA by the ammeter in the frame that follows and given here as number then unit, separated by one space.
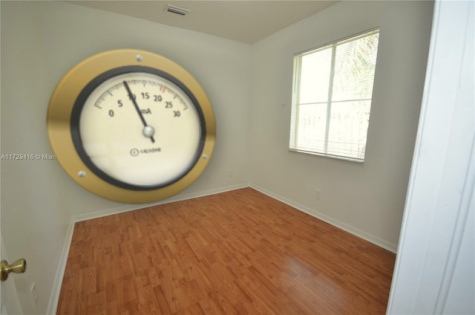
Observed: 10 mA
